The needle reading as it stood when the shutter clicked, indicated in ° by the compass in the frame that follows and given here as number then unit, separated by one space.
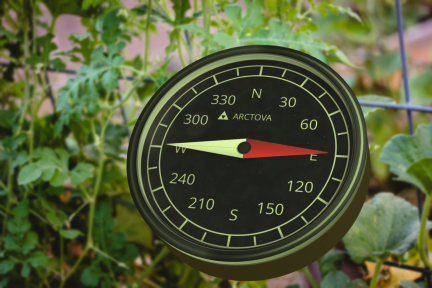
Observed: 90 °
